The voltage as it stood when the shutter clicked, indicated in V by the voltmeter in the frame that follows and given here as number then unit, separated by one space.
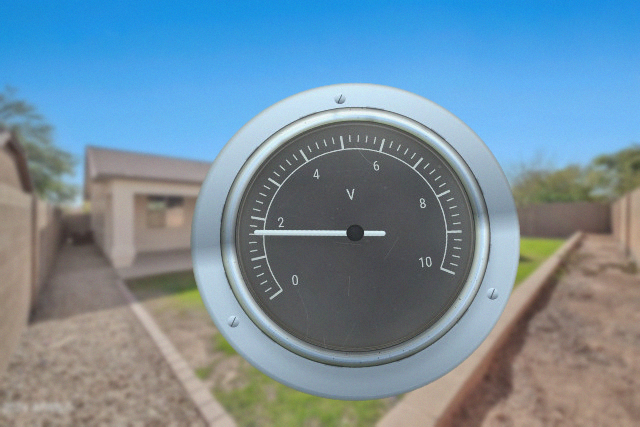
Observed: 1.6 V
